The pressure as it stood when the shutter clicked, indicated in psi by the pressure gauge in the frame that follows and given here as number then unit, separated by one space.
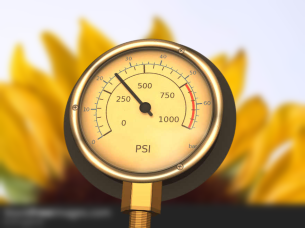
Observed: 350 psi
